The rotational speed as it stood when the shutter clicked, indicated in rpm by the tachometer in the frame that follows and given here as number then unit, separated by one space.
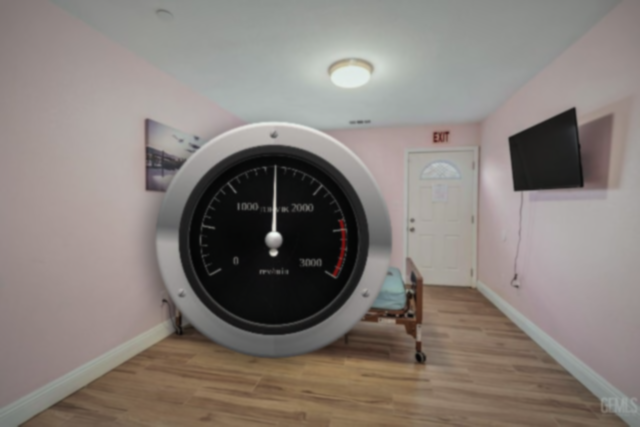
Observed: 1500 rpm
